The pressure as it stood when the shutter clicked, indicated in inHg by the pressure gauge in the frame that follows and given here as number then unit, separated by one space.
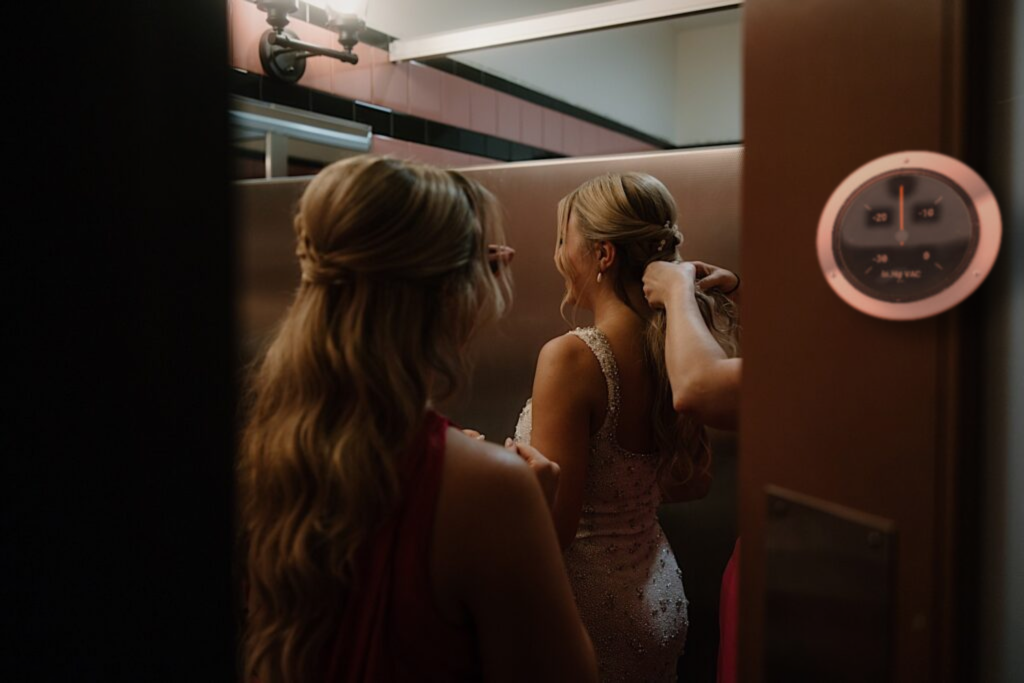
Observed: -15 inHg
